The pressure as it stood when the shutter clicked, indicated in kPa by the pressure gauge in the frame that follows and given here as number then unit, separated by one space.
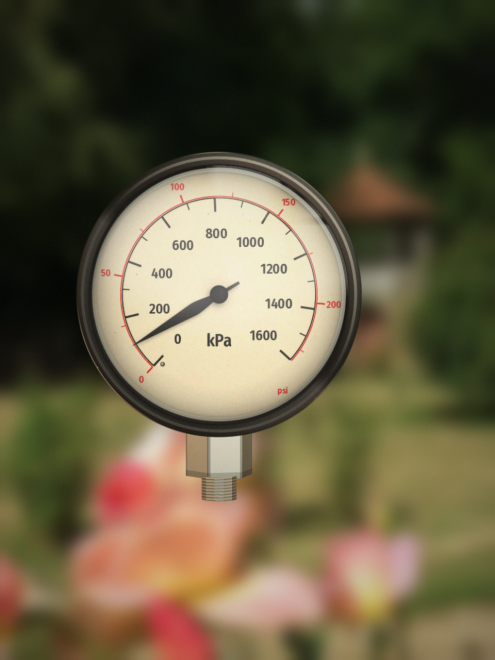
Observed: 100 kPa
